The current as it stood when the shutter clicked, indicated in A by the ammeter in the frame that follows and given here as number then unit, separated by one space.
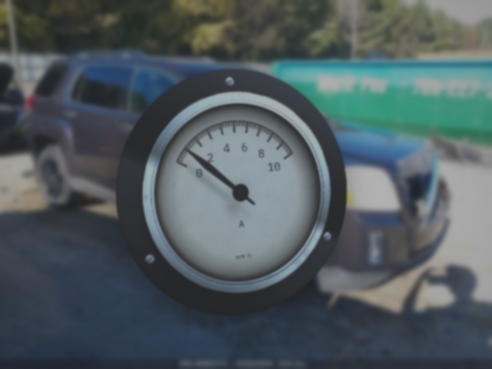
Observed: 1 A
